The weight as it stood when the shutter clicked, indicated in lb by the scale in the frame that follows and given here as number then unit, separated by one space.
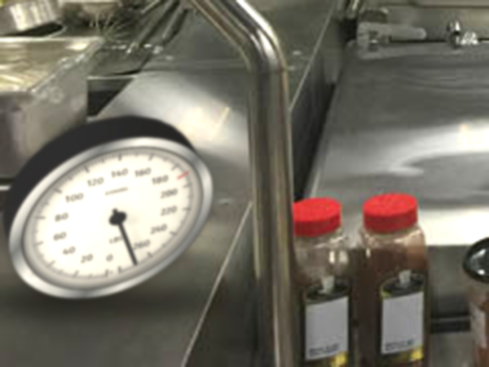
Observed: 270 lb
